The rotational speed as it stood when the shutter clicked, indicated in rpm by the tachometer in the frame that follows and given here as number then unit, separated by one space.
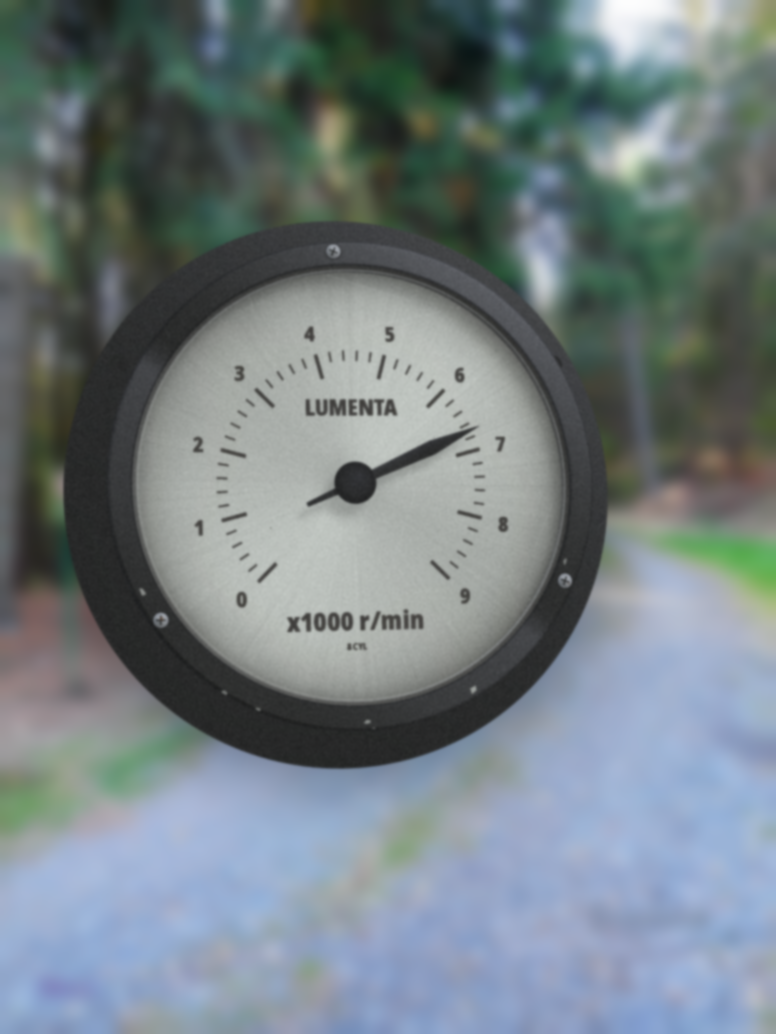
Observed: 6700 rpm
